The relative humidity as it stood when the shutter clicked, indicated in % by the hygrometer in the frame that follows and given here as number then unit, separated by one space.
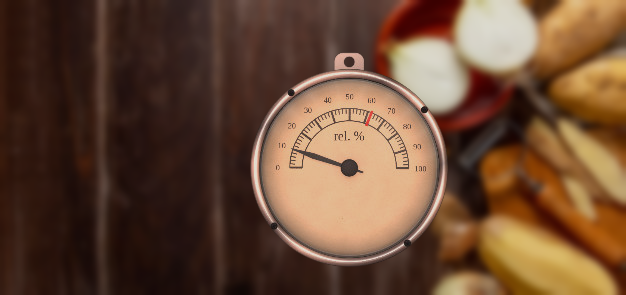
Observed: 10 %
